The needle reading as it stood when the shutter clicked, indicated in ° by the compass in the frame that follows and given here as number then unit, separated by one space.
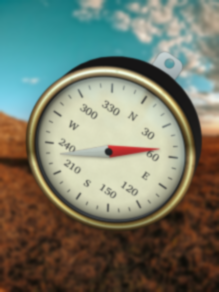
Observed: 50 °
